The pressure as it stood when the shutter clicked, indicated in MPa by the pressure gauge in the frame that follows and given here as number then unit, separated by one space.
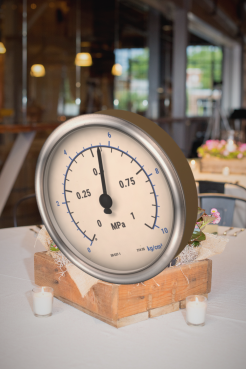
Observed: 0.55 MPa
